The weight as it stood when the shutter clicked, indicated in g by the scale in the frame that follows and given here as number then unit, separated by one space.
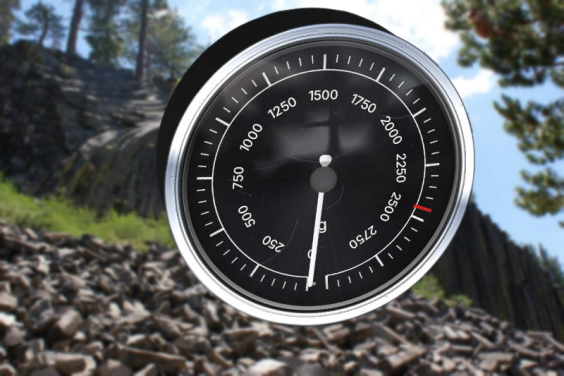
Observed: 0 g
